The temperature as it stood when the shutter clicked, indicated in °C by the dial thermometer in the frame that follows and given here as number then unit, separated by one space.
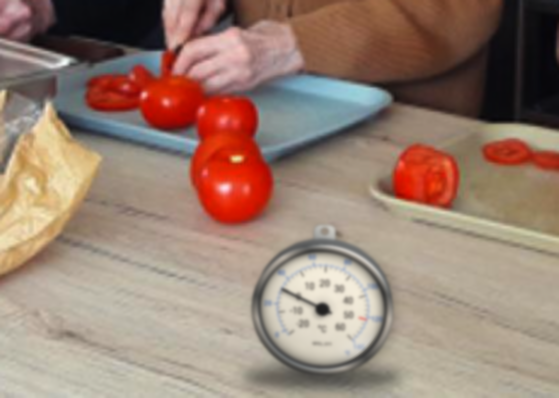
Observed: 0 °C
